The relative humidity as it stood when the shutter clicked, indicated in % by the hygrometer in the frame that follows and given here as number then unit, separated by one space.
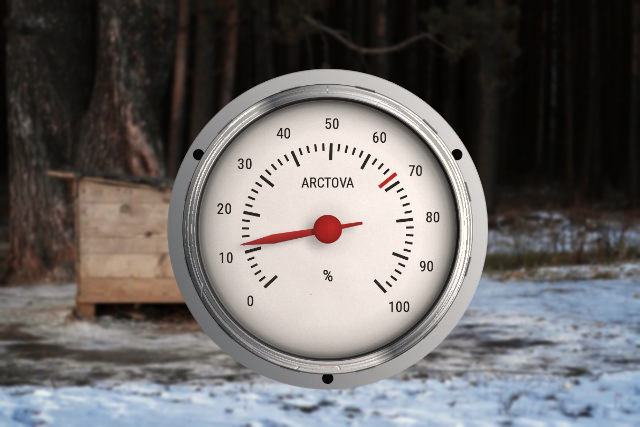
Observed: 12 %
